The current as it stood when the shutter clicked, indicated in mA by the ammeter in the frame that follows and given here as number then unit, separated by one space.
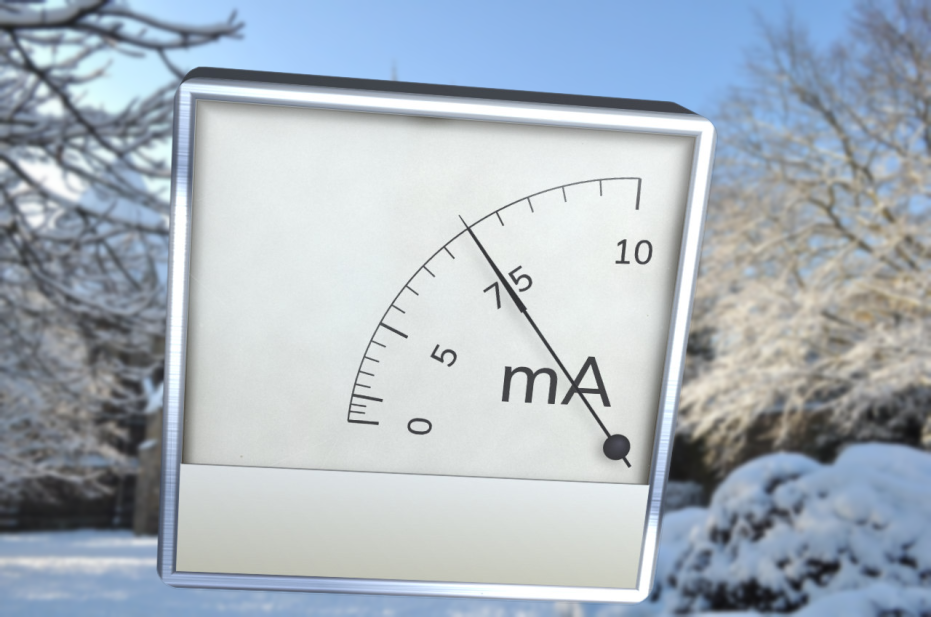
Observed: 7.5 mA
